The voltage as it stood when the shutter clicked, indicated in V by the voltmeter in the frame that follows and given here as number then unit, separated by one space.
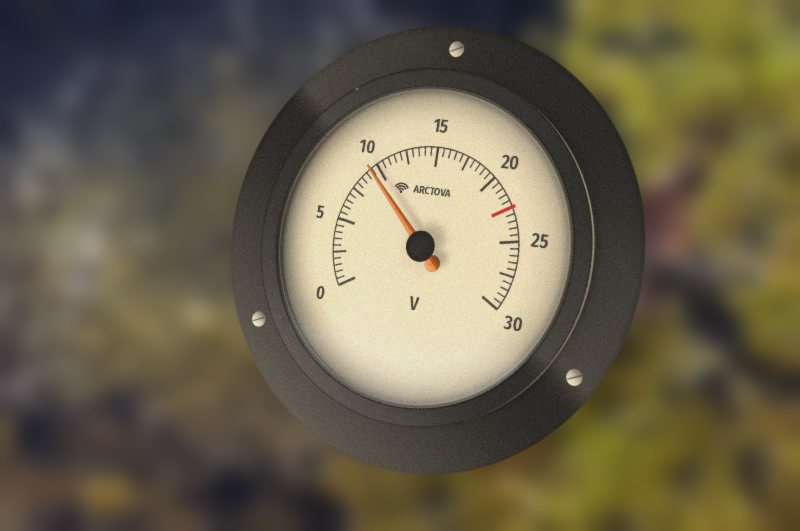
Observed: 9.5 V
